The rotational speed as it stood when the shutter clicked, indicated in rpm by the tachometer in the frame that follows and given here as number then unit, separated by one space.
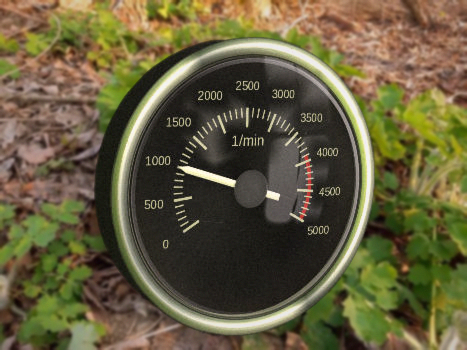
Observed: 1000 rpm
